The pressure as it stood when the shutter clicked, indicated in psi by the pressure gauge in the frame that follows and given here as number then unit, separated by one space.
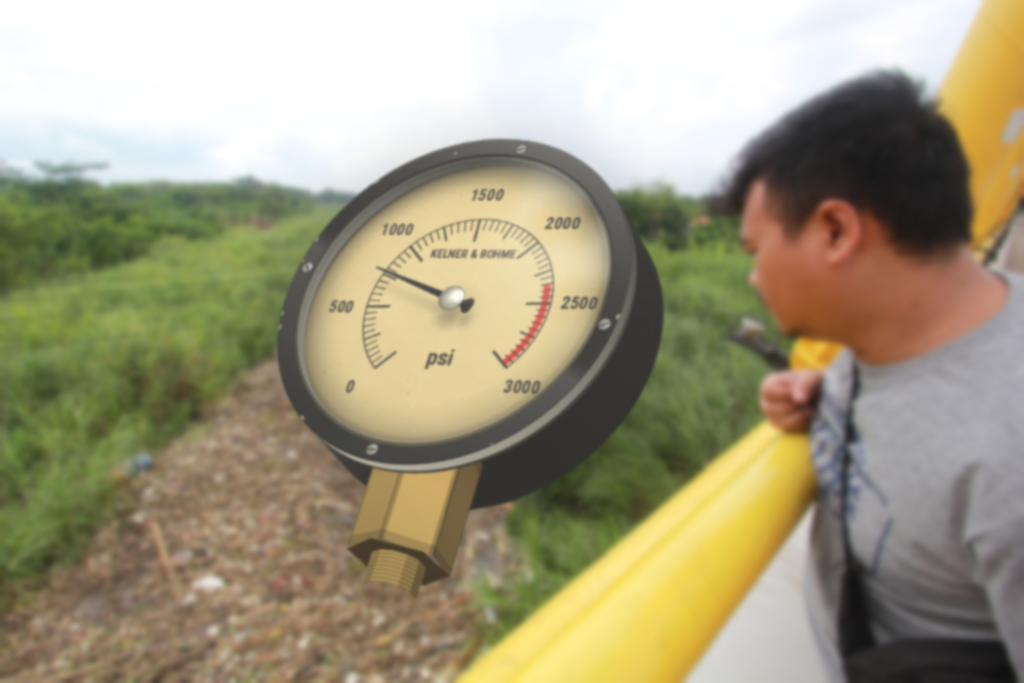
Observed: 750 psi
